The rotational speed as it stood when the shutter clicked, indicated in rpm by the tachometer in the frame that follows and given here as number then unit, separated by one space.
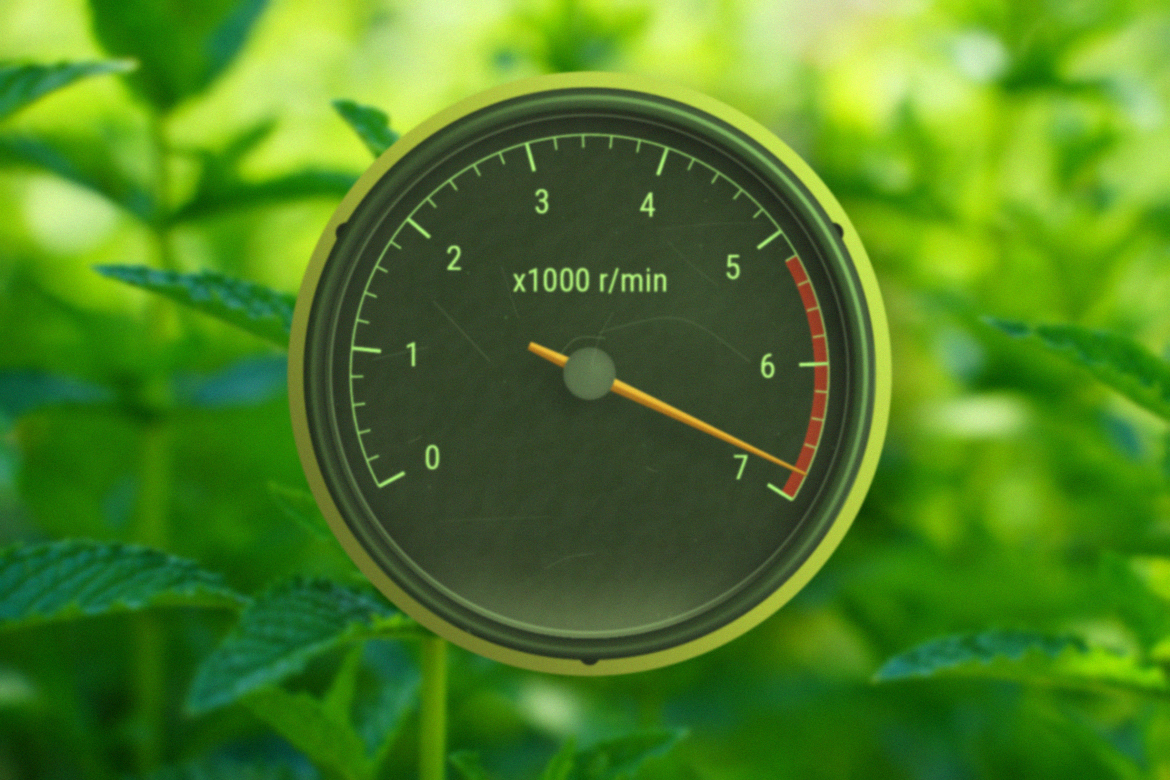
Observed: 6800 rpm
